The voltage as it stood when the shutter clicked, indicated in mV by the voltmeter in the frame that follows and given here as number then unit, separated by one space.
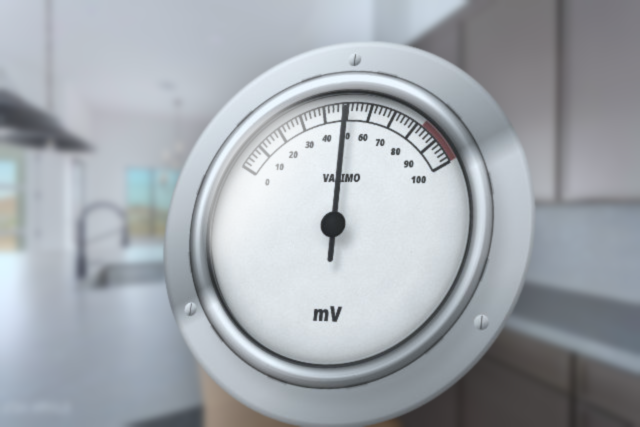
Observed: 50 mV
